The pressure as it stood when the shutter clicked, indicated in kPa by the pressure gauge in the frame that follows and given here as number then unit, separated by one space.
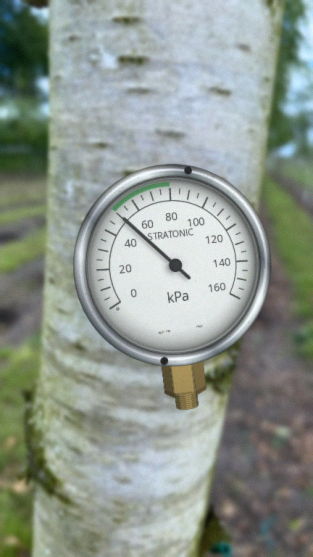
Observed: 50 kPa
